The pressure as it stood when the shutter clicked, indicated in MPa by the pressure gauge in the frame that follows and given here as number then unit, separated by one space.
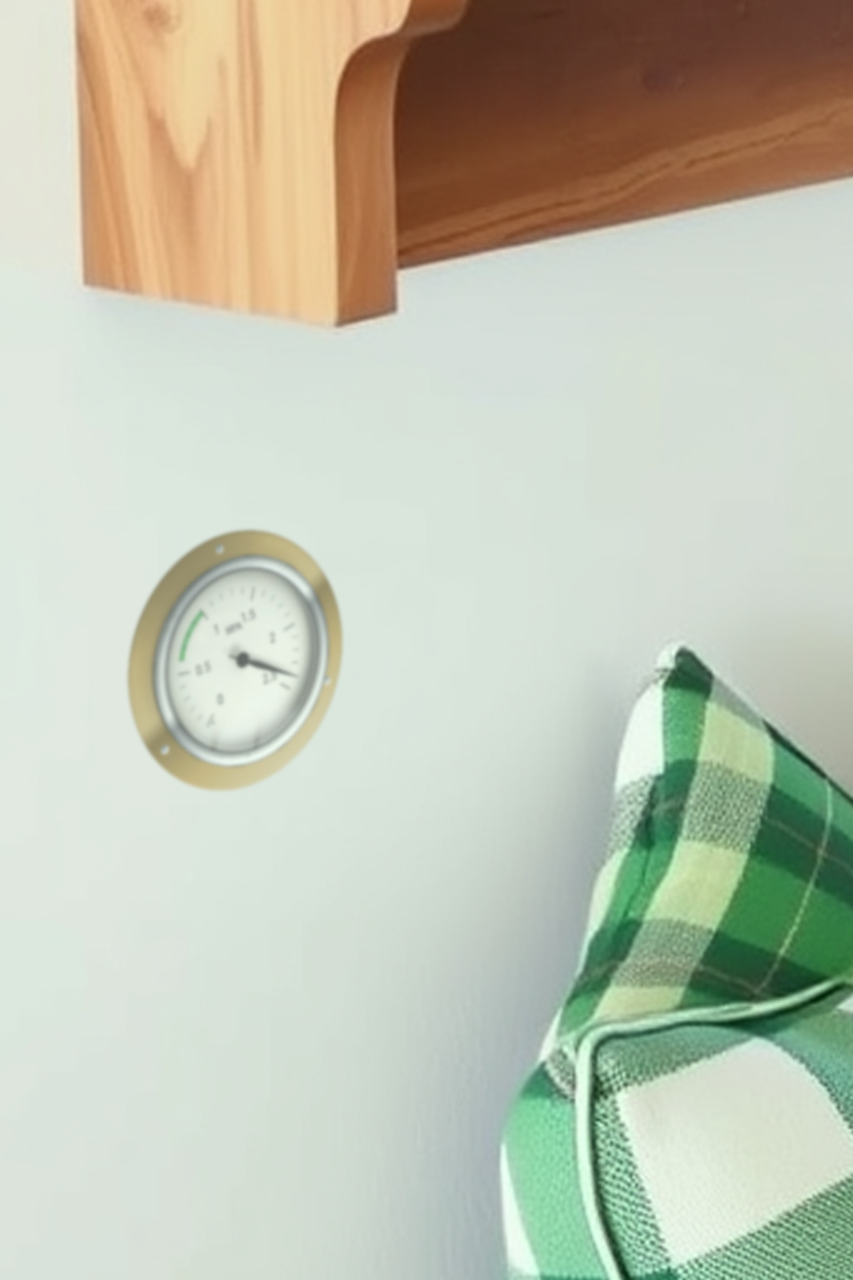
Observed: 2.4 MPa
